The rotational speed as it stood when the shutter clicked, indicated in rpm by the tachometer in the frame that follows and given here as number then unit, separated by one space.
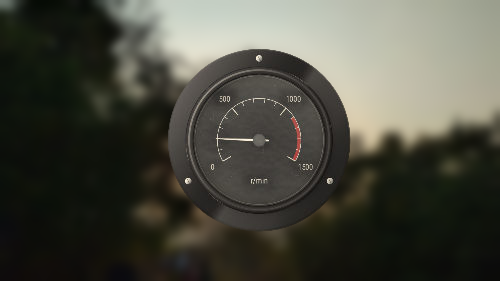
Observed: 200 rpm
